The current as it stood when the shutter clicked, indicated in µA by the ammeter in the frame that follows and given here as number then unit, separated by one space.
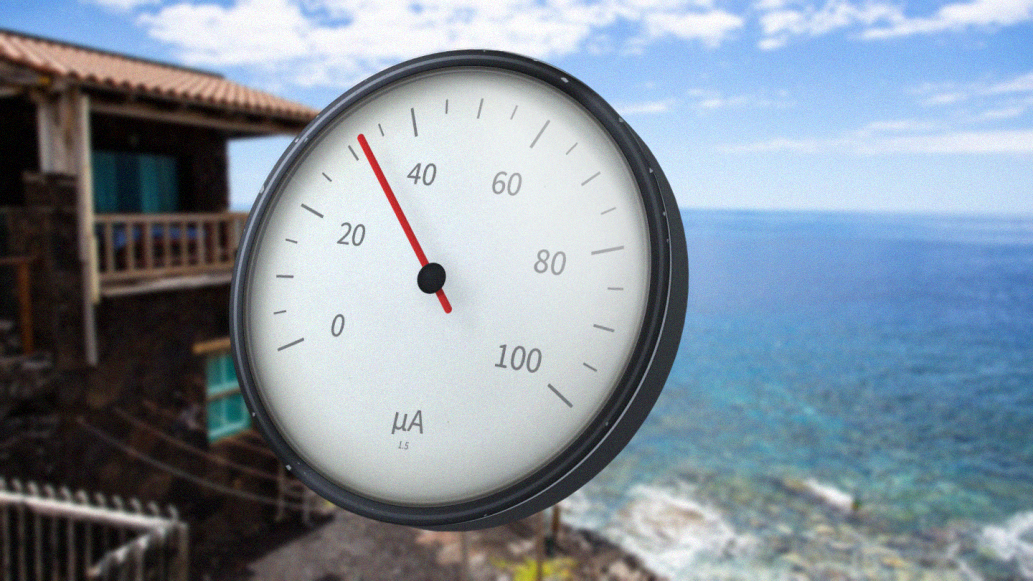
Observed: 32.5 µA
